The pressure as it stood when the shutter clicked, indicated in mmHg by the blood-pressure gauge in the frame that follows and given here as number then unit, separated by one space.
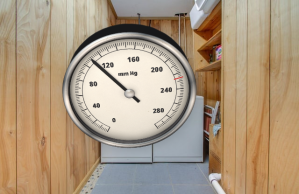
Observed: 110 mmHg
